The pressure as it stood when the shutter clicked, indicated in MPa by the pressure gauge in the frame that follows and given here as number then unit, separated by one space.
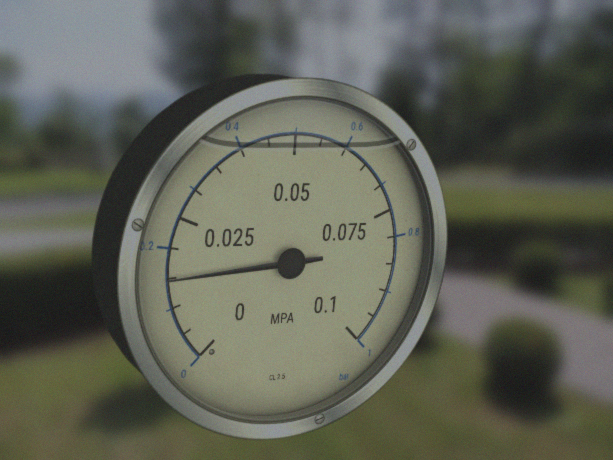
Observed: 0.015 MPa
